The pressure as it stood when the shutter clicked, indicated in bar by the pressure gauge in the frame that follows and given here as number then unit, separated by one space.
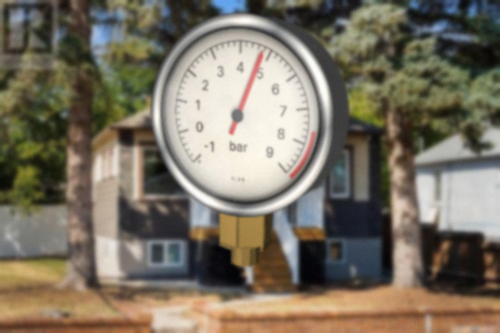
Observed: 4.8 bar
